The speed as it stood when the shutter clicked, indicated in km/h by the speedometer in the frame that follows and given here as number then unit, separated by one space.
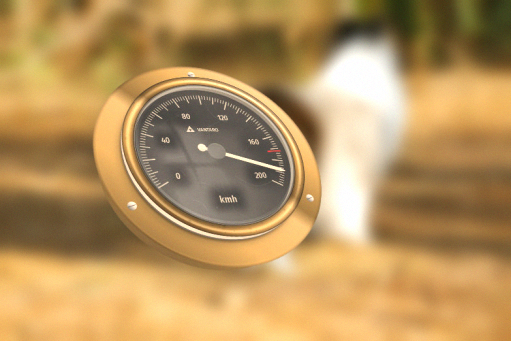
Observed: 190 km/h
